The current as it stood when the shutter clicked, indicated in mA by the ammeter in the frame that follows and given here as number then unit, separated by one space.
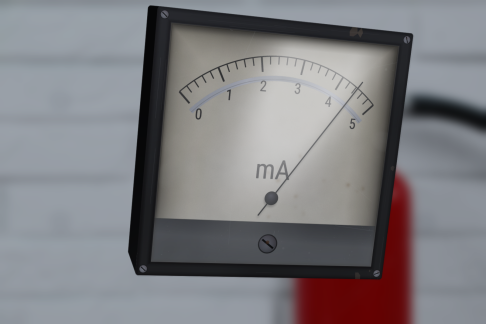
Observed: 4.4 mA
